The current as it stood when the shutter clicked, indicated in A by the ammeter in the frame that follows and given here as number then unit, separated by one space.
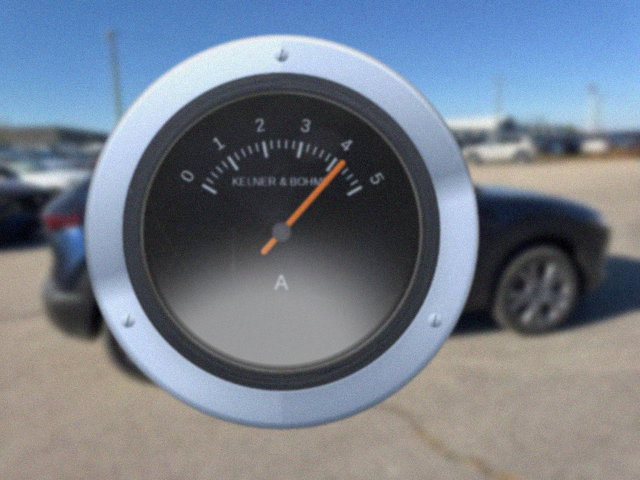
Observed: 4.2 A
